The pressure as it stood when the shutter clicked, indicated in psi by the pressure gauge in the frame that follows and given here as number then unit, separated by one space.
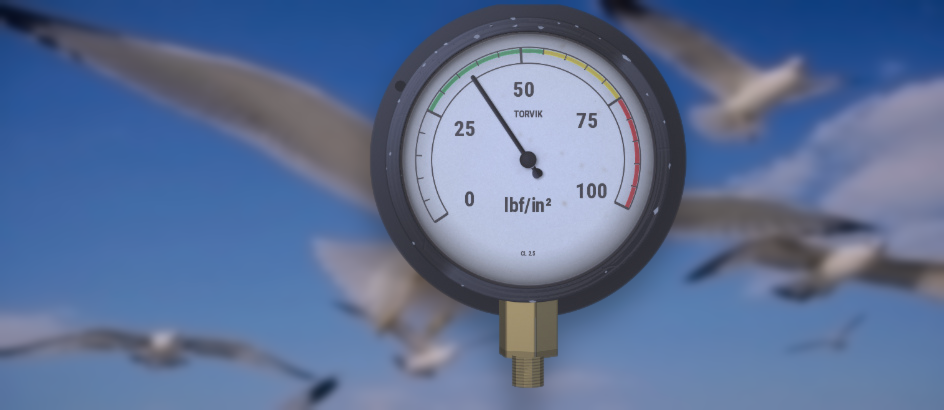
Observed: 37.5 psi
